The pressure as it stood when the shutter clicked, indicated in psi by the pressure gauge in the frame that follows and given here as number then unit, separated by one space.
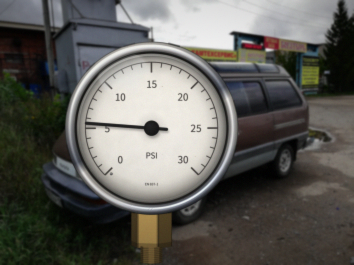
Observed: 5.5 psi
